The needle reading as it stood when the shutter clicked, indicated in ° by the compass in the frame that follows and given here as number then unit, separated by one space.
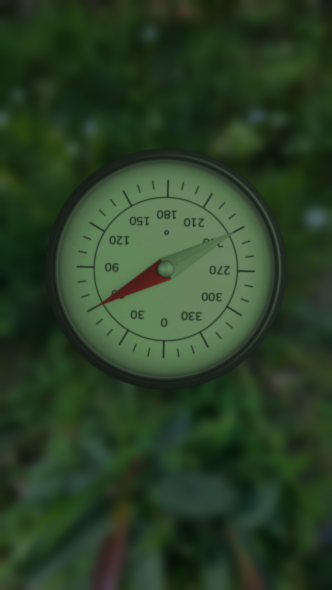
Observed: 60 °
